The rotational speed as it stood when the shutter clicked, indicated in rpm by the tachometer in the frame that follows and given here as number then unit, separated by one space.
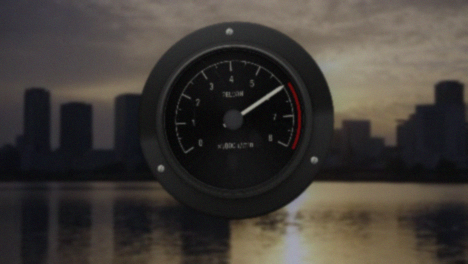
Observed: 6000 rpm
